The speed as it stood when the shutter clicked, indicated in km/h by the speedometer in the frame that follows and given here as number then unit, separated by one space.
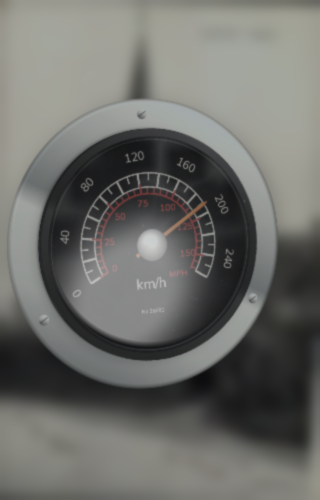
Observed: 190 km/h
